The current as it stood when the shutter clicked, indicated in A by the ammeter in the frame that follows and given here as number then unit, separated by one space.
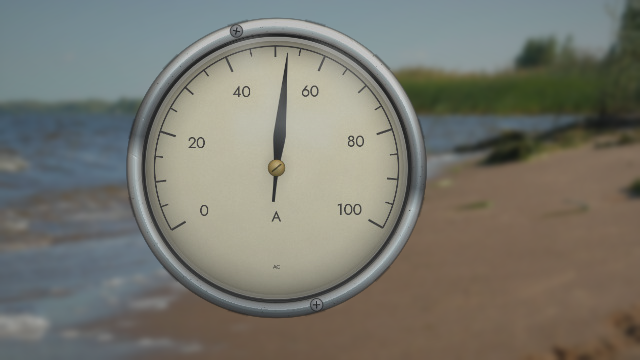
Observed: 52.5 A
